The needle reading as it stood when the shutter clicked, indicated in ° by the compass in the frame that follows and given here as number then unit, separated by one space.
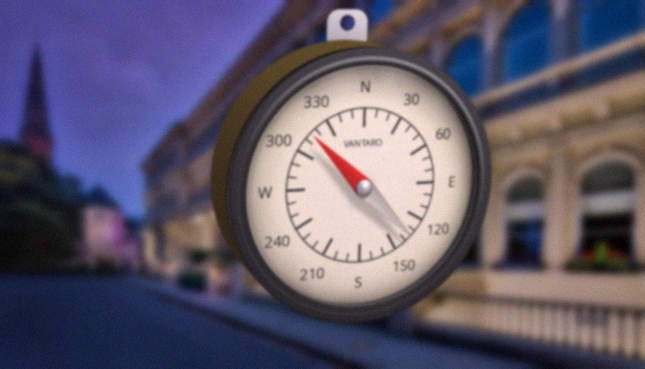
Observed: 315 °
